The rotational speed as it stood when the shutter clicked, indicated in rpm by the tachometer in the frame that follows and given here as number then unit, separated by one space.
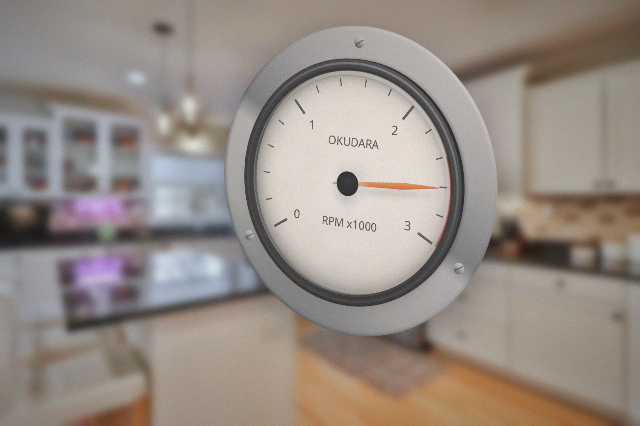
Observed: 2600 rpm
